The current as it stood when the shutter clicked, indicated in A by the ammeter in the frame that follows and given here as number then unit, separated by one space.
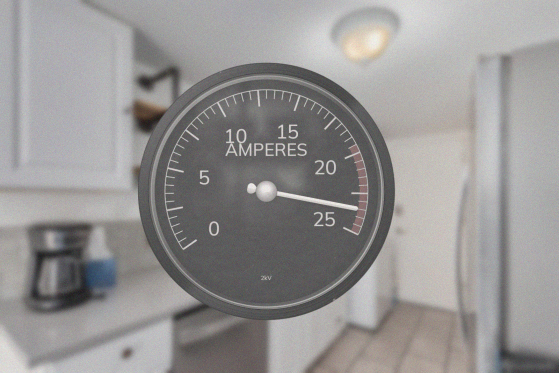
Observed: 23.5 A
